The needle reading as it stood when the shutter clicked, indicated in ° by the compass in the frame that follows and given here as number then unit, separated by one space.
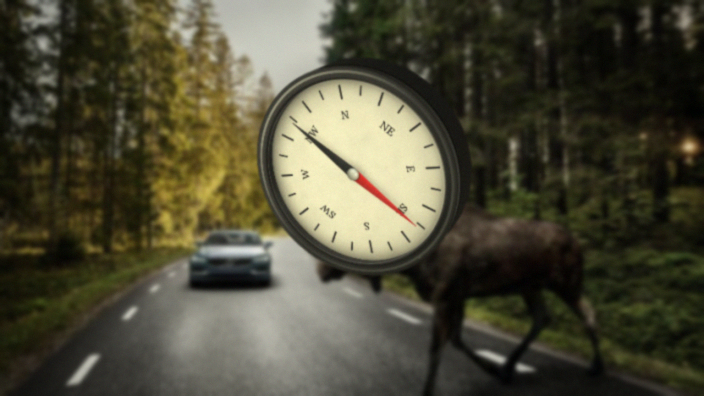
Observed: 135 °
